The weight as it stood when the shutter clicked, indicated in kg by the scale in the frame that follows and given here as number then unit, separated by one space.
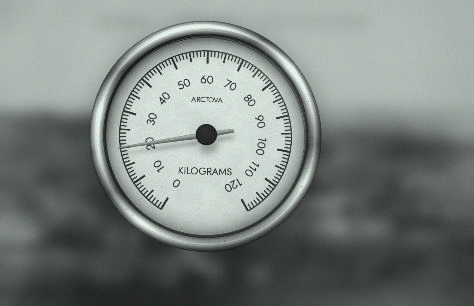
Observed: 20 kg
